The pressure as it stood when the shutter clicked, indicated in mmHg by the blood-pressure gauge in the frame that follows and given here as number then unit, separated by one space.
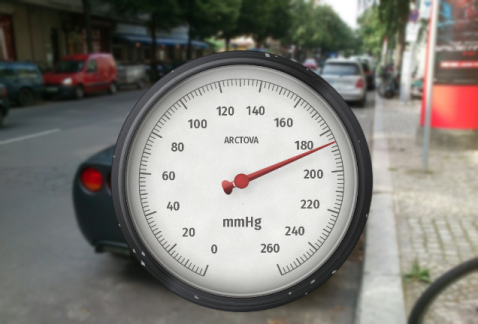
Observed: 186 mmHg
